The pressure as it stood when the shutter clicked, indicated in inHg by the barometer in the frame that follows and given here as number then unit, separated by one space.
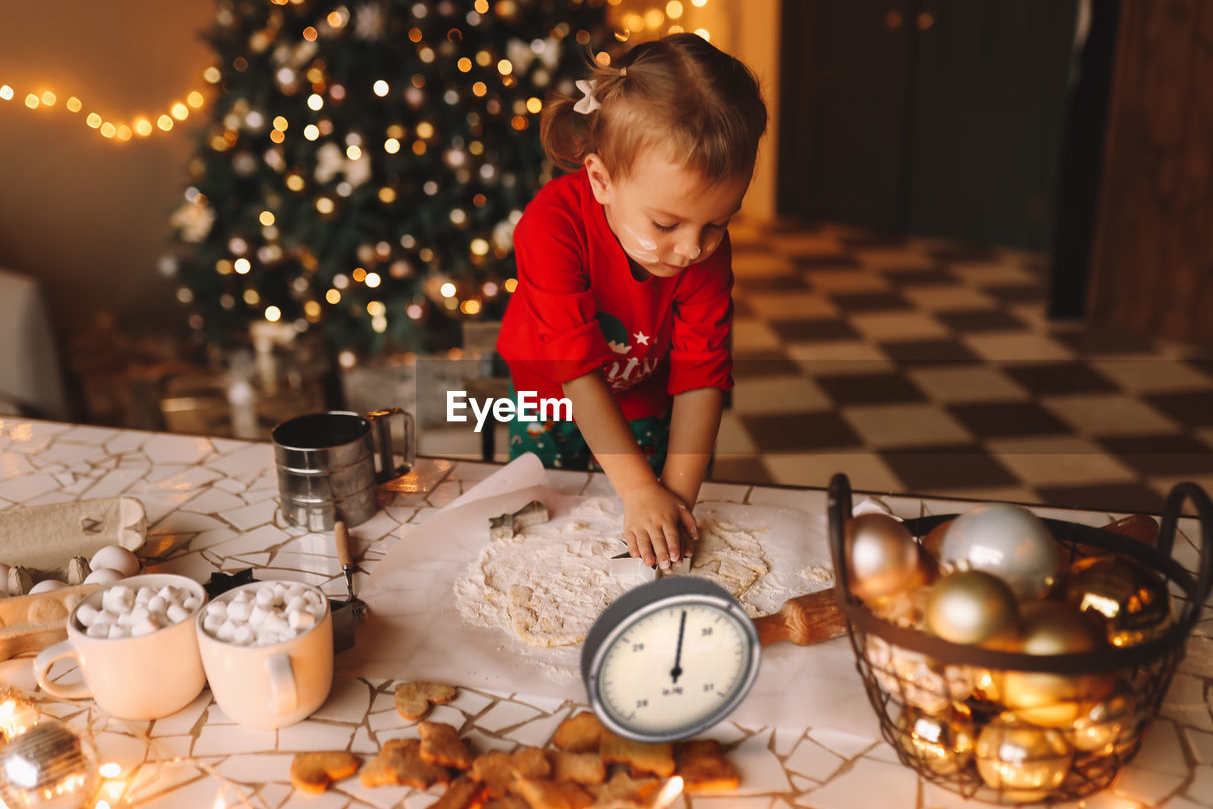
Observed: 29.6 inHg
